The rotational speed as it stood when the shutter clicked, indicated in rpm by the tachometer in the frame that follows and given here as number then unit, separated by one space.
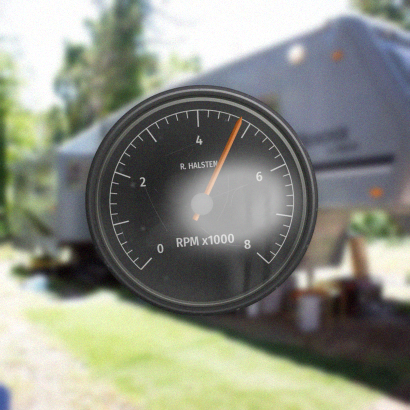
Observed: 4800 rpm
